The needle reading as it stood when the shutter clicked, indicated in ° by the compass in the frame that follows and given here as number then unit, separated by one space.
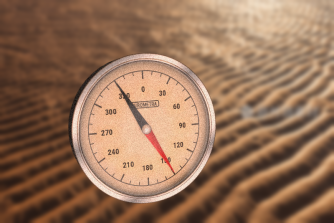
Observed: 150 °
